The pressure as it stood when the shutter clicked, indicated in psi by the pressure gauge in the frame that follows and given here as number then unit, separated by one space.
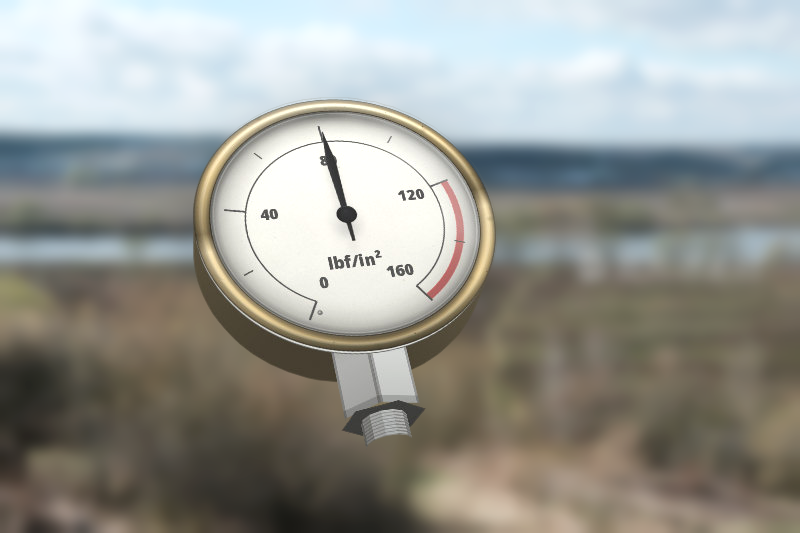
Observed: 80 psi
